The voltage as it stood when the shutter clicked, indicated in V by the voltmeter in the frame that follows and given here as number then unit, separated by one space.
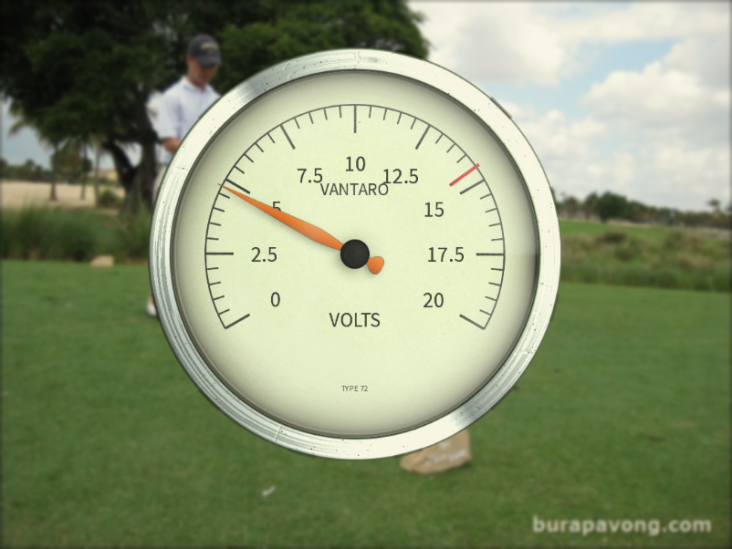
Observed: 4.75 V
